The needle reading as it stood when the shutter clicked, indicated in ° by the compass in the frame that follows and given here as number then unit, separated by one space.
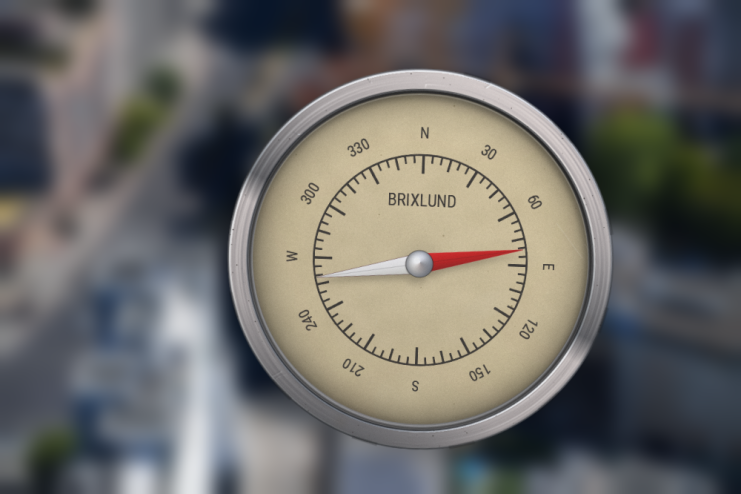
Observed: 80 °
